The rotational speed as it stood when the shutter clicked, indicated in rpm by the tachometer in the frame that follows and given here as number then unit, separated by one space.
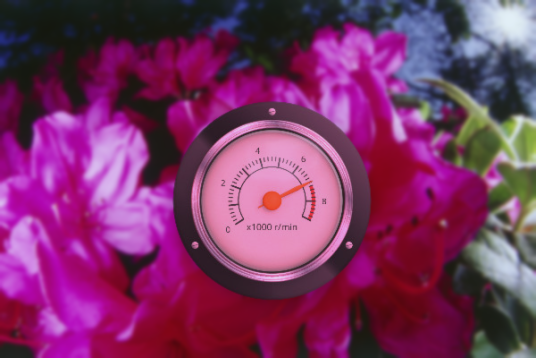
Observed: 7000 rpm
